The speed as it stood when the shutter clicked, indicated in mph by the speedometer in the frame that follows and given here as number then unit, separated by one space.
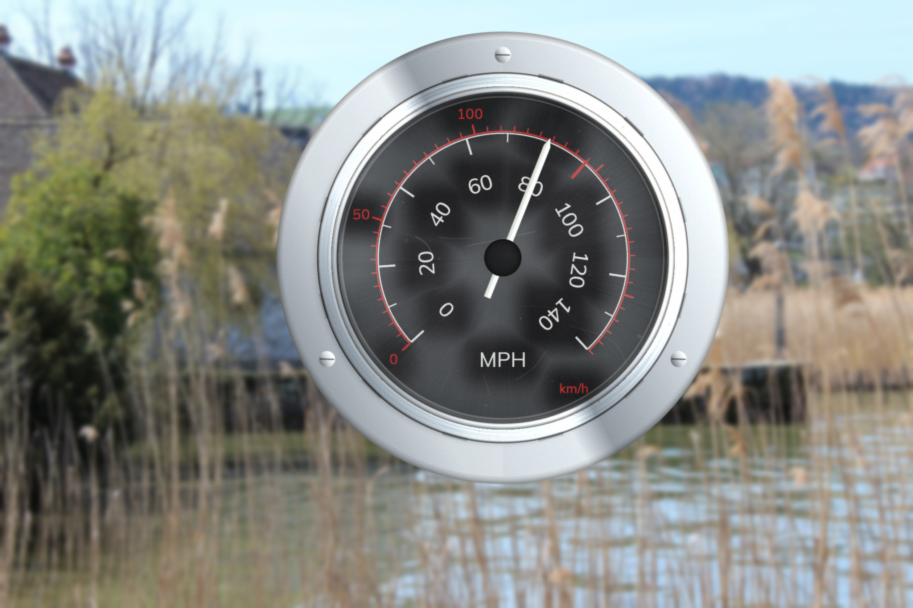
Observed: 80 mph
